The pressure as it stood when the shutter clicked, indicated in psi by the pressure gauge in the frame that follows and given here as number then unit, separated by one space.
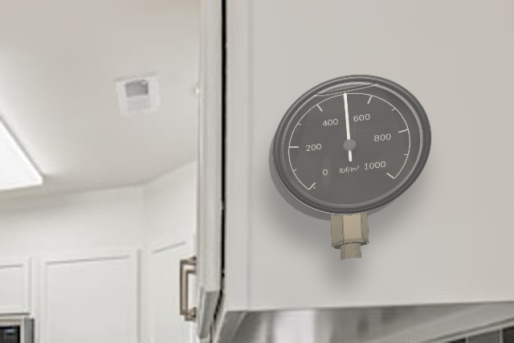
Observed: 500 psi
